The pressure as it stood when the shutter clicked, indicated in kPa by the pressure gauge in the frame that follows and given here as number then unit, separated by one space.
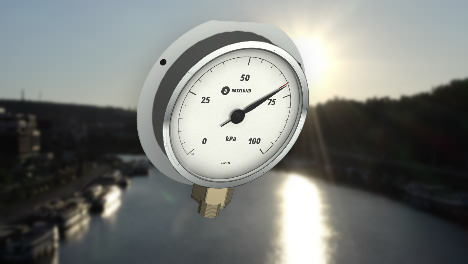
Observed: 70 kPa
